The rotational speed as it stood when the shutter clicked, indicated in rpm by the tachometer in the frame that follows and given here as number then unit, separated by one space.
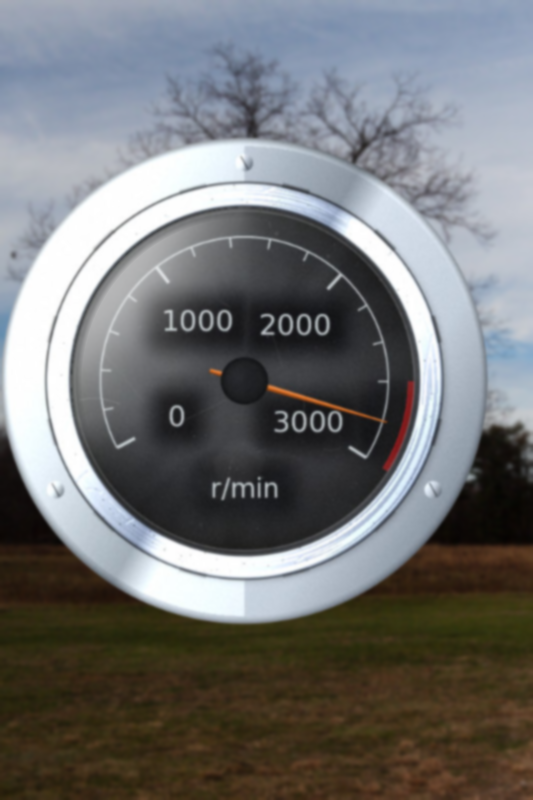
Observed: 2800 rpm
